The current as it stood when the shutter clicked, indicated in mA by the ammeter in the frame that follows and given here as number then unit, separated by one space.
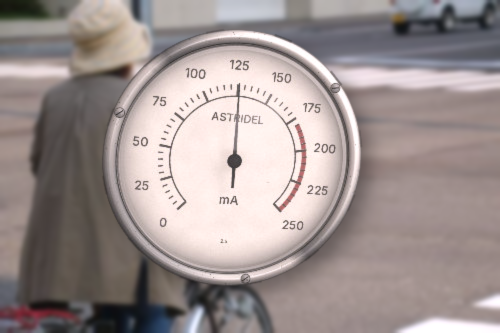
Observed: 125 mA
